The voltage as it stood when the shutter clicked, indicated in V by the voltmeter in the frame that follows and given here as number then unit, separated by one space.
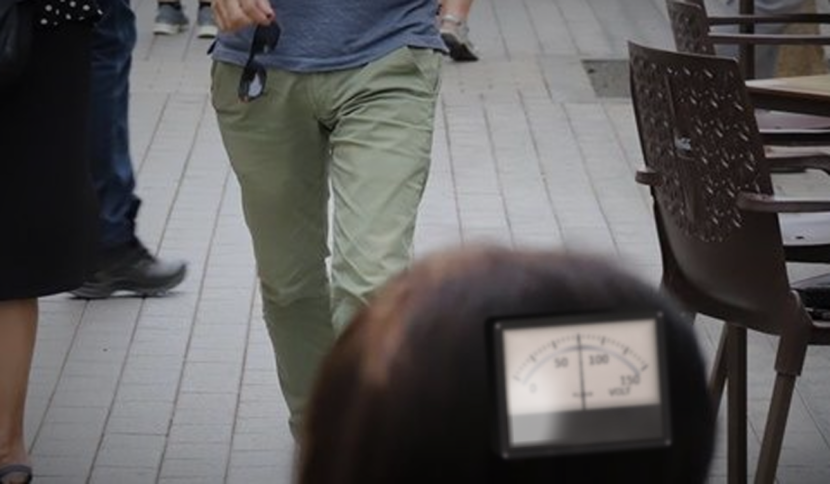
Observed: 75 V
